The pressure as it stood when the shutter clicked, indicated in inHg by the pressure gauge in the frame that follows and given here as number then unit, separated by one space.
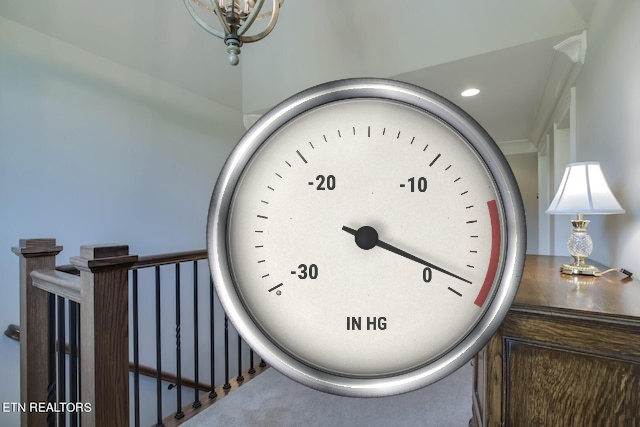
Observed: -1 inHg
